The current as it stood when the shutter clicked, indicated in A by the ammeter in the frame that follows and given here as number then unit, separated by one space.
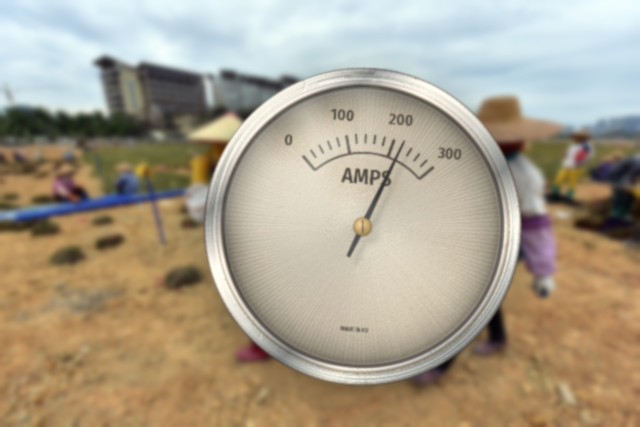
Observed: 220 A
